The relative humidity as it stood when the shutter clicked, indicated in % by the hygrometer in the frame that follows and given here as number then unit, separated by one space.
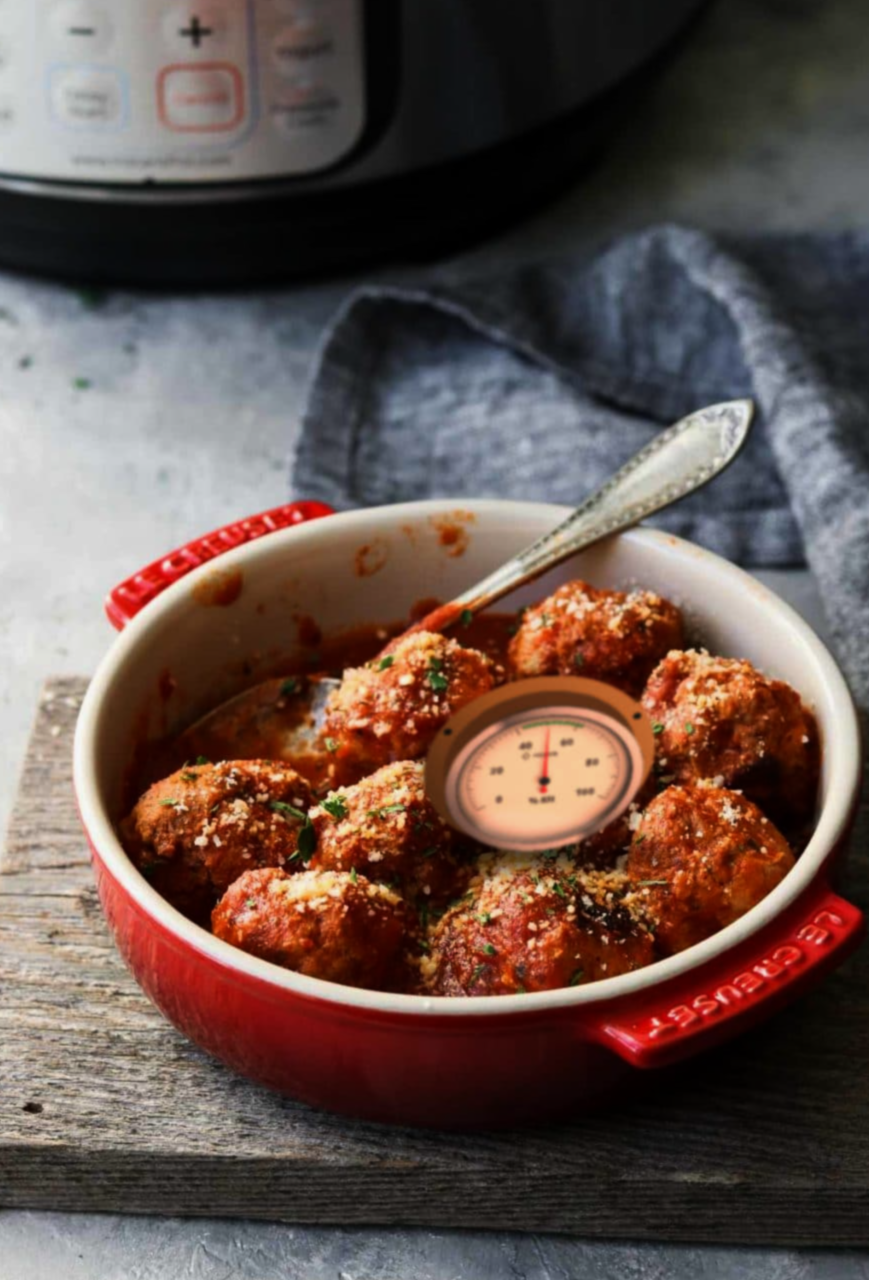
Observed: 50 %
